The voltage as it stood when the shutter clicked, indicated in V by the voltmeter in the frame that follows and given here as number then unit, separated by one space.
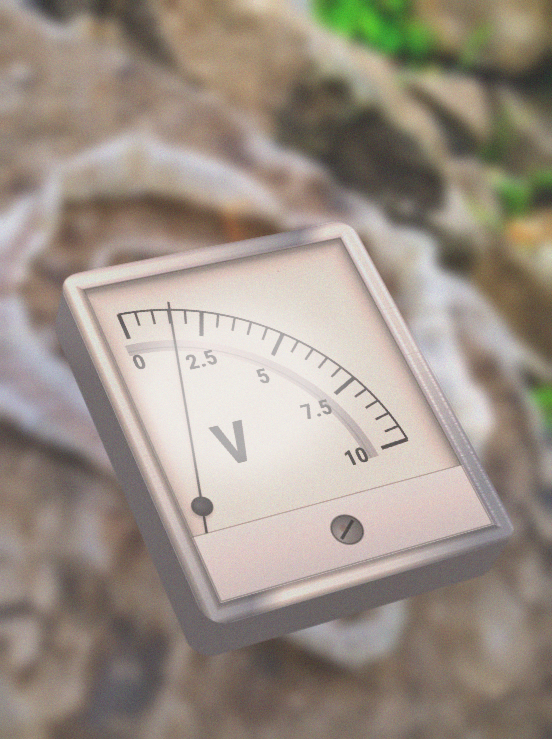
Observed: 1.5 V
